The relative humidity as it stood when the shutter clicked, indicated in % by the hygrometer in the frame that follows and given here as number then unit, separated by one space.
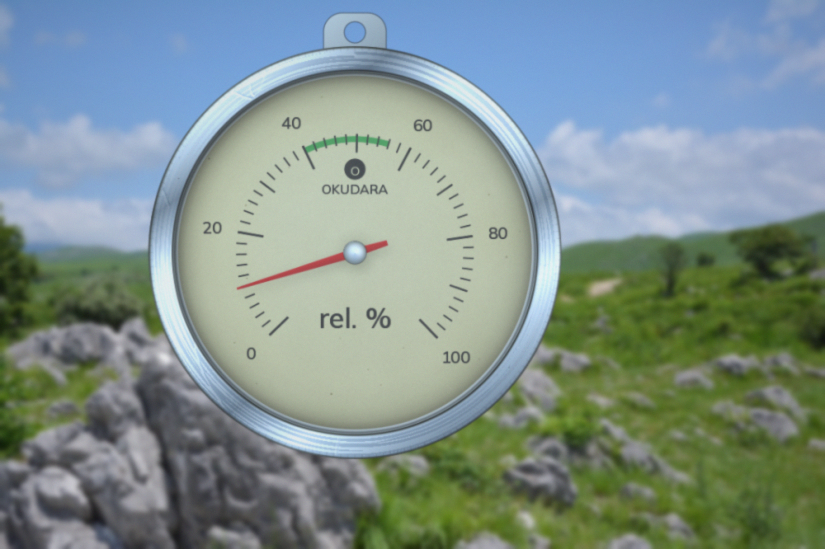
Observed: 10 %
